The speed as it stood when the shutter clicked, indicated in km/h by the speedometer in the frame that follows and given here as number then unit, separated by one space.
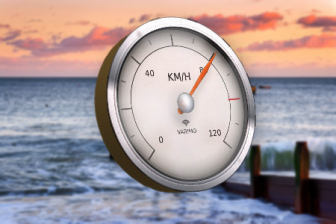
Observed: 80 km/h
